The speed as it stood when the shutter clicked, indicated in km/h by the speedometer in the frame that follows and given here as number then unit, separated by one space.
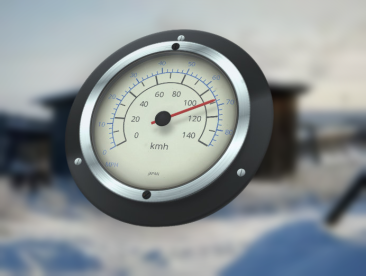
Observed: 110 km/h
